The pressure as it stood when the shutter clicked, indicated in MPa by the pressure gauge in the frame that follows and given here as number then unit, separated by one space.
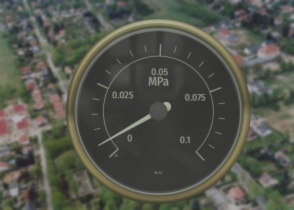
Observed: 0.005 MPa
